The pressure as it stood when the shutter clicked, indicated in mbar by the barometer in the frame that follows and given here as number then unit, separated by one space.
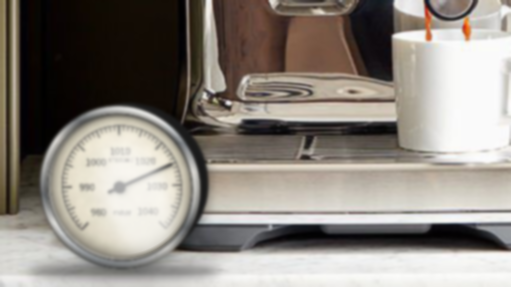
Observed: 1025 mbar
